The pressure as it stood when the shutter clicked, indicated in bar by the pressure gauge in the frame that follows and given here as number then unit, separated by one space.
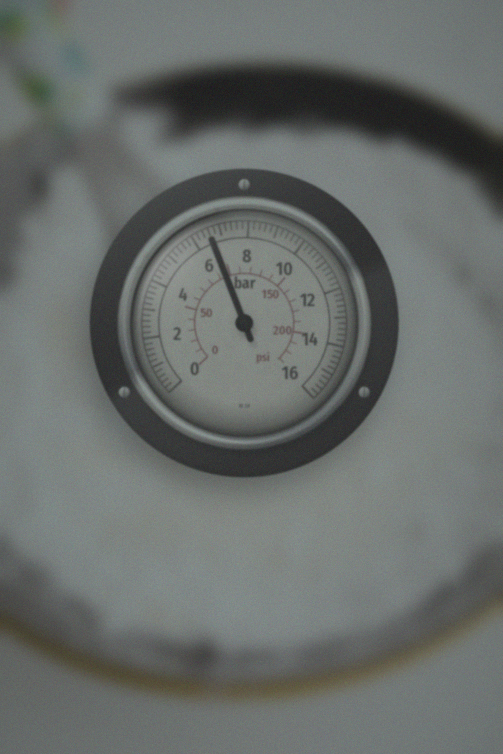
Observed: 6.6 bar
